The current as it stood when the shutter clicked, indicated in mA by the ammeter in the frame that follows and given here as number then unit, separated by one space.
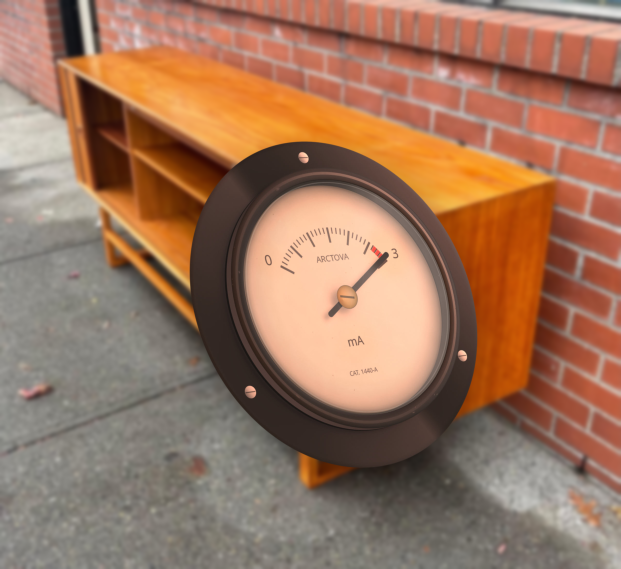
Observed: 2.9 mA
